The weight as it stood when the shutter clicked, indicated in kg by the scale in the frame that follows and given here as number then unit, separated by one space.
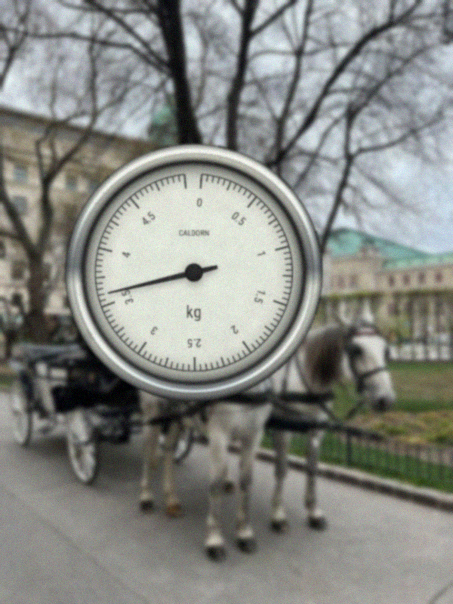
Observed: 3.6 kg
